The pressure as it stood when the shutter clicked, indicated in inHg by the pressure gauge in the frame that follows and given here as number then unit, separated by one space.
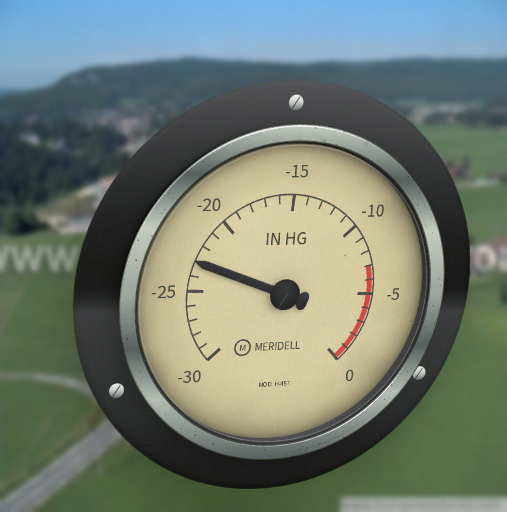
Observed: -23 inHg
